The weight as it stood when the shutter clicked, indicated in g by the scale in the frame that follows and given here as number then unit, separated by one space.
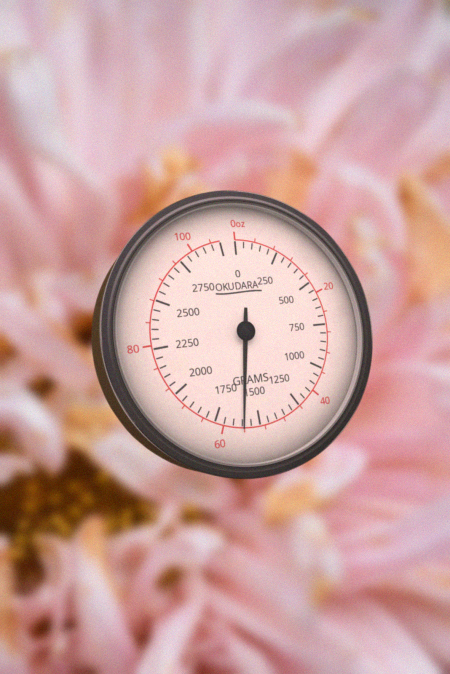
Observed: 1600 g
